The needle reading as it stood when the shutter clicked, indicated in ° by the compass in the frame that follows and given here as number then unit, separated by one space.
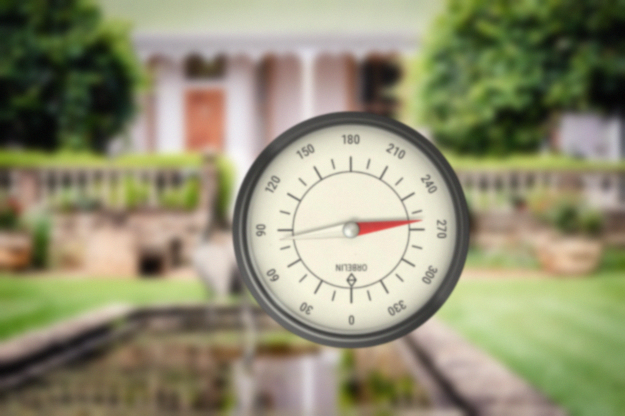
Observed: 262.5 °
